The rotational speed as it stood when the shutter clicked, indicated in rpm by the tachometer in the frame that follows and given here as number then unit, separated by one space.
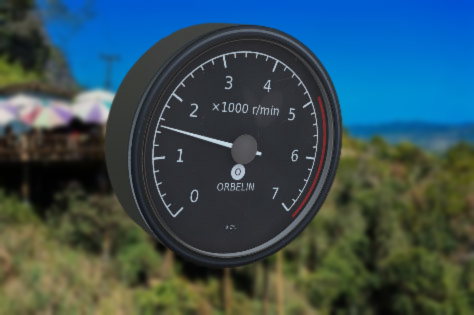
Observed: 1500 rpm
